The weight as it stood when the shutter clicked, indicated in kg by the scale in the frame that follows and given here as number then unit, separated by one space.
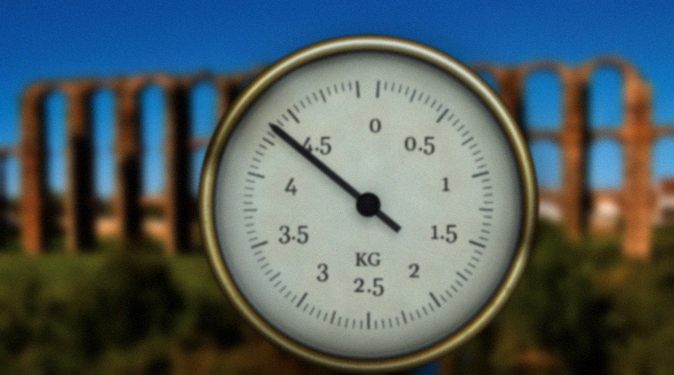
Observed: 4.35 kg
